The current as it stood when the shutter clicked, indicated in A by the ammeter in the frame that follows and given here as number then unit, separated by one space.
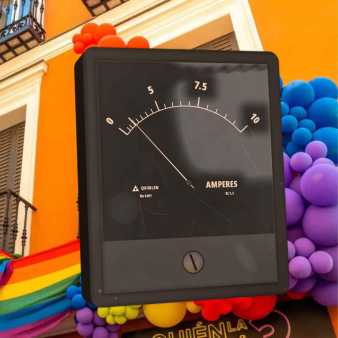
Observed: 2.5 A
